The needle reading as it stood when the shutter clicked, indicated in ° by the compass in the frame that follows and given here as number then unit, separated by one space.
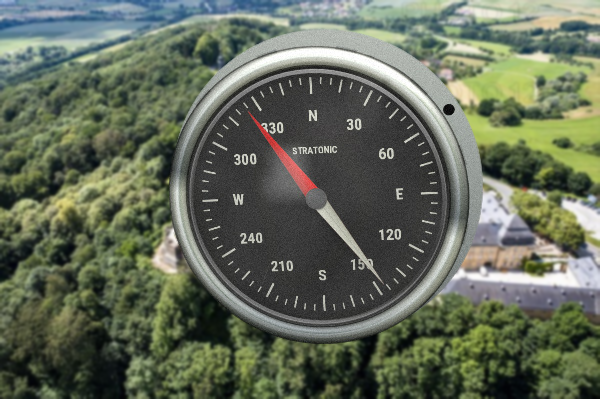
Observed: 325 °
